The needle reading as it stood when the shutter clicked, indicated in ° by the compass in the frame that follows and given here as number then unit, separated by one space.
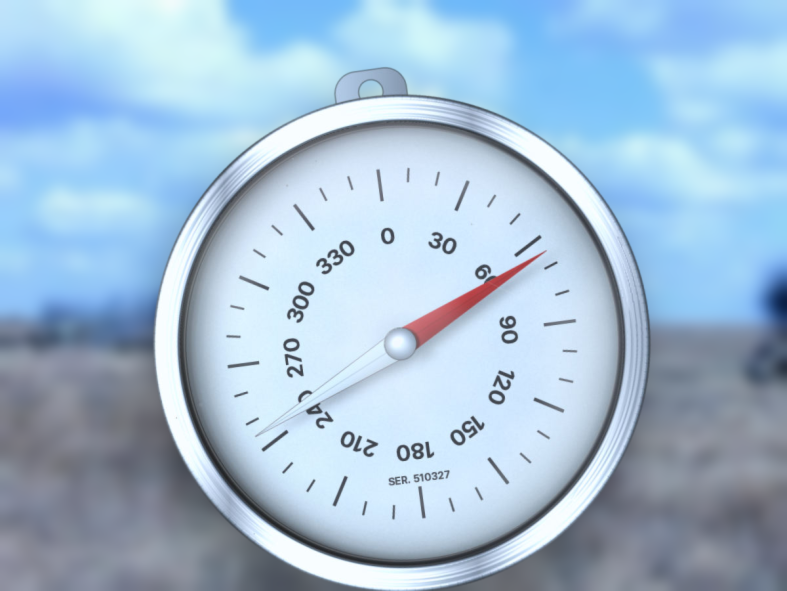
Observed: 65 °
